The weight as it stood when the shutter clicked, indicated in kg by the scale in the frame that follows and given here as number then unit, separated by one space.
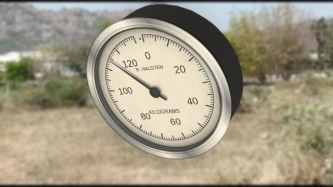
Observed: 115 kg
